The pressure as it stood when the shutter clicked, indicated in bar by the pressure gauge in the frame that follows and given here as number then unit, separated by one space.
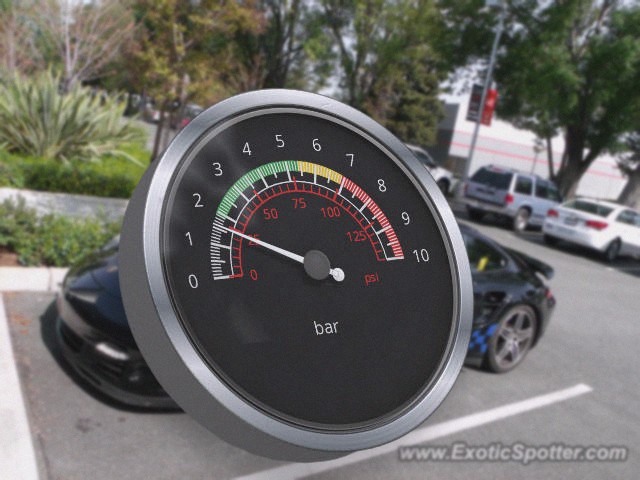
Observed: 1.5 bar
